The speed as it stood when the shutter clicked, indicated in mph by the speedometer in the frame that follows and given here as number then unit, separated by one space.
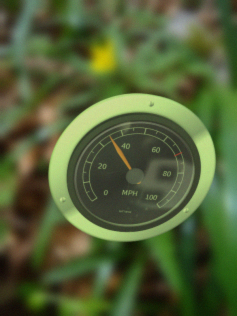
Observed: 35 mph
